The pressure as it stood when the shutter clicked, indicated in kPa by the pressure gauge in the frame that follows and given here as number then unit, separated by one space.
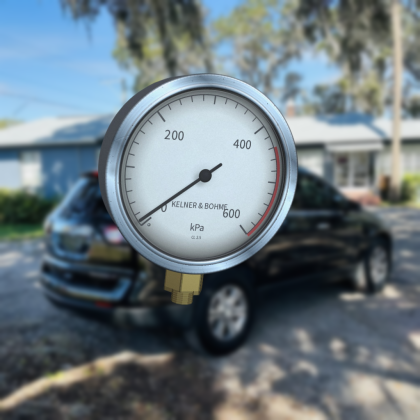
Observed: 10 kPa
